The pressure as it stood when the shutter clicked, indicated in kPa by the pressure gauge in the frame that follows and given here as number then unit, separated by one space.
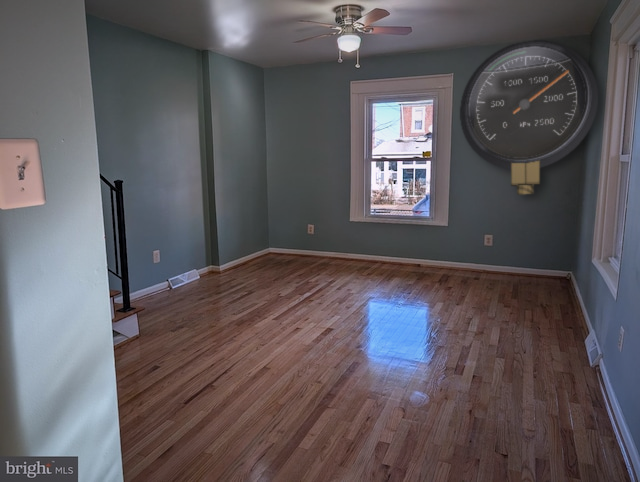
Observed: 1750 kPa
